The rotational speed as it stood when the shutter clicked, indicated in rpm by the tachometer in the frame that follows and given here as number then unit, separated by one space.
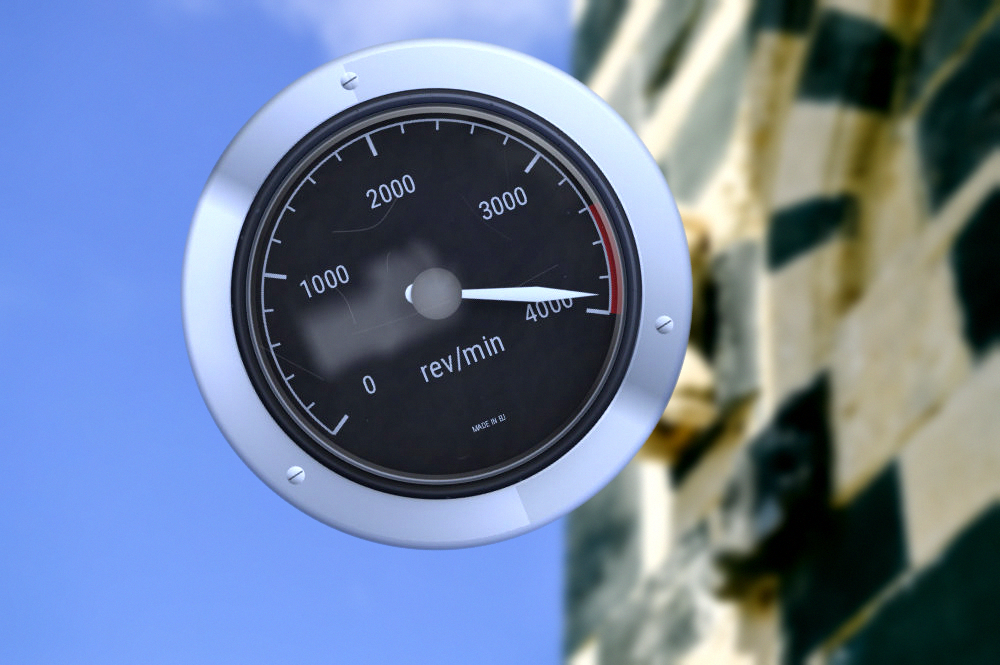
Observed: 3900 rpm
